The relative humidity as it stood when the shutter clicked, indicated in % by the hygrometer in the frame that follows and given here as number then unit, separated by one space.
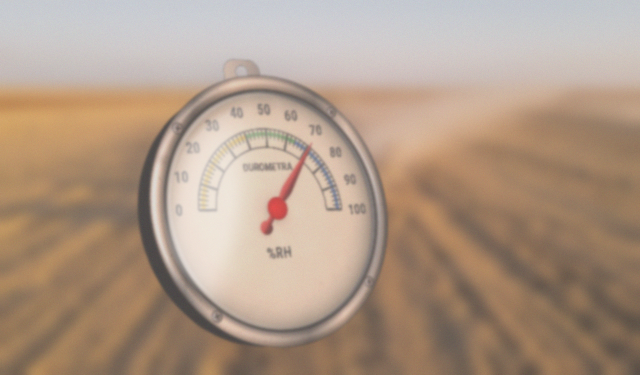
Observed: 70 %
